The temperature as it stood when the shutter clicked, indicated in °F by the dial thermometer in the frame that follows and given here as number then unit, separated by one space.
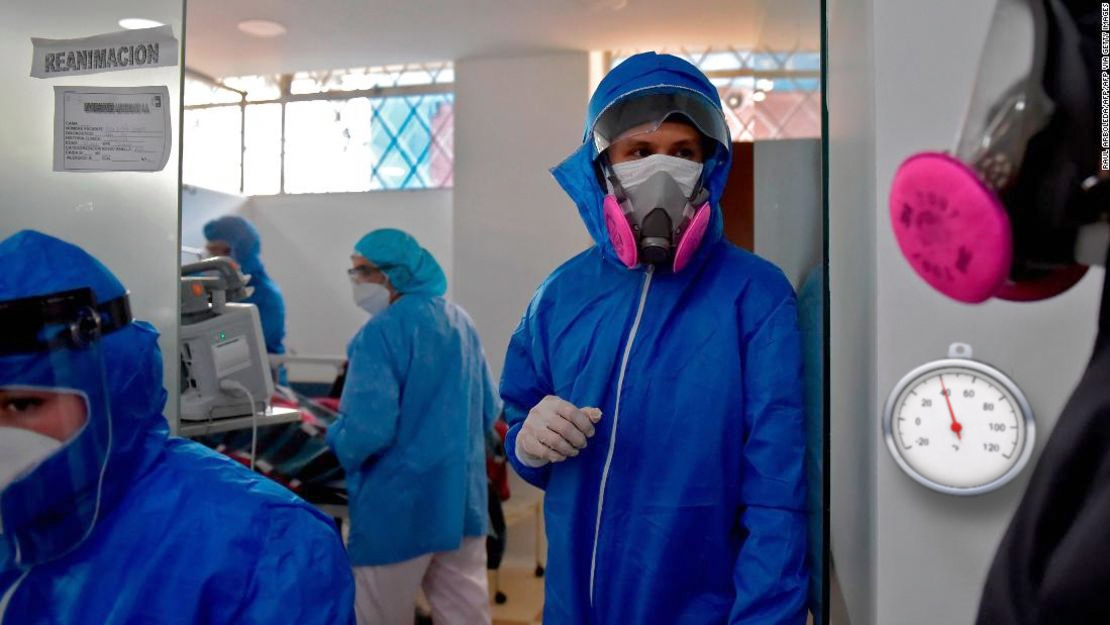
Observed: 40 °F
